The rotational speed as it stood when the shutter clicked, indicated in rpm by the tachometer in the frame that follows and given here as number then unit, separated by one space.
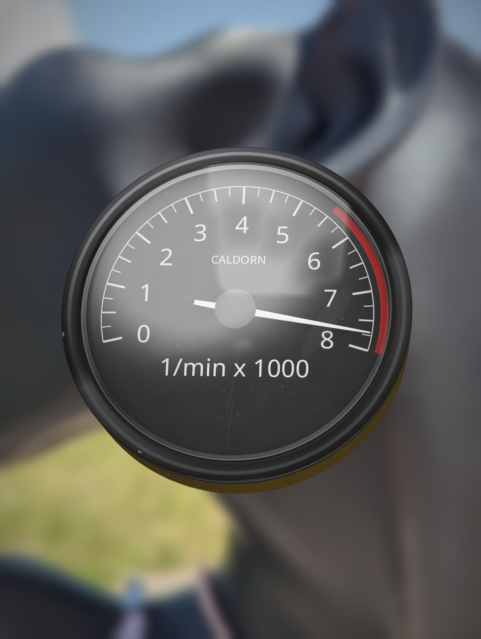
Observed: 7750 rpm
